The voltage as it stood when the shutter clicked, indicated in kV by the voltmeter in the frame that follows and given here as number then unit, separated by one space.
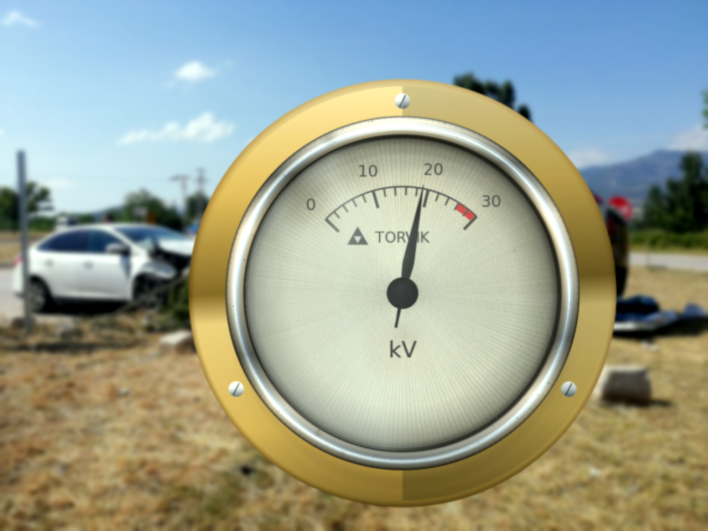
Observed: 19 kV
